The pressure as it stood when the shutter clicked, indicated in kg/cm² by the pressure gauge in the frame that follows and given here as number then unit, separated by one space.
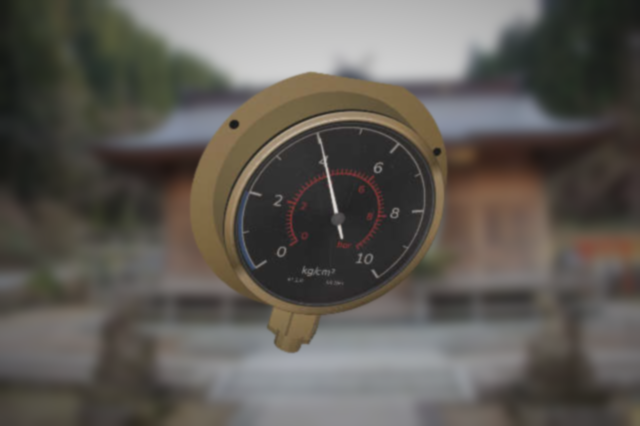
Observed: 4 kg/cm²
